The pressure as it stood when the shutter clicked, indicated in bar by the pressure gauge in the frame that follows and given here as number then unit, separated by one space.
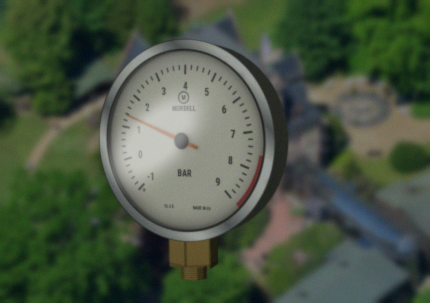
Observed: 1.4 bar
